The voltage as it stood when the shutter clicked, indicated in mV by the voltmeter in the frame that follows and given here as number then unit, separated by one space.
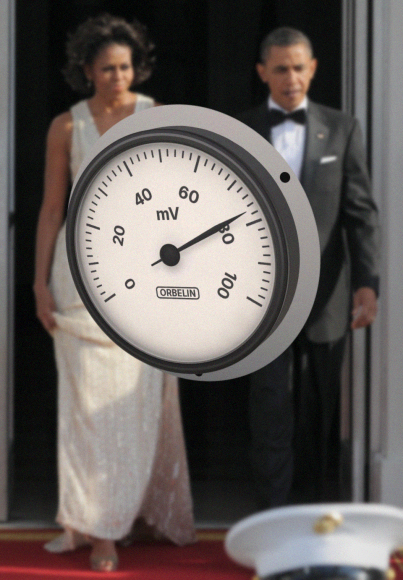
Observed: 77 mV
